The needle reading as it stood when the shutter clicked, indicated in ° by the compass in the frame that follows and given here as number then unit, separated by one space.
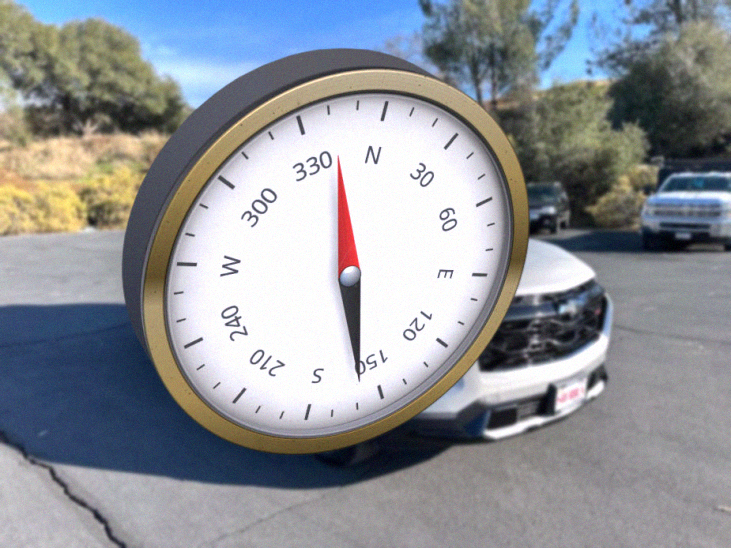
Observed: 340 °
